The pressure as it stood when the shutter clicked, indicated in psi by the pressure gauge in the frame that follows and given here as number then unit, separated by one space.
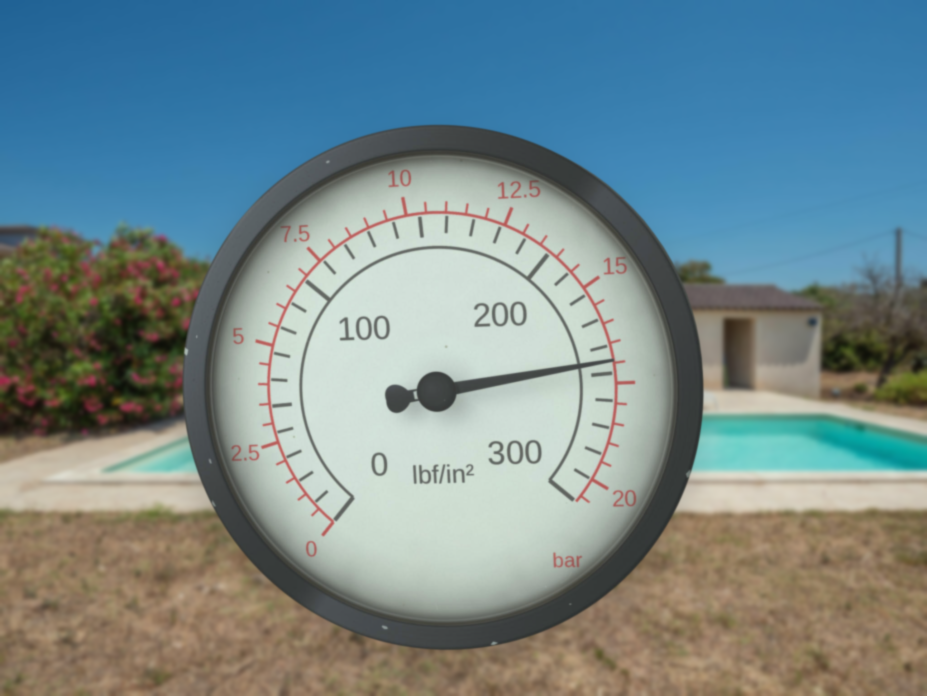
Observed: 245 psi
